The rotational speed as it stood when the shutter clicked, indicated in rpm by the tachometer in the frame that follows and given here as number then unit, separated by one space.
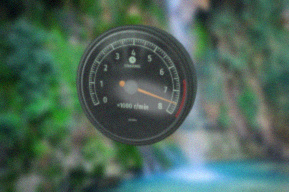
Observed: 7500 rpm
